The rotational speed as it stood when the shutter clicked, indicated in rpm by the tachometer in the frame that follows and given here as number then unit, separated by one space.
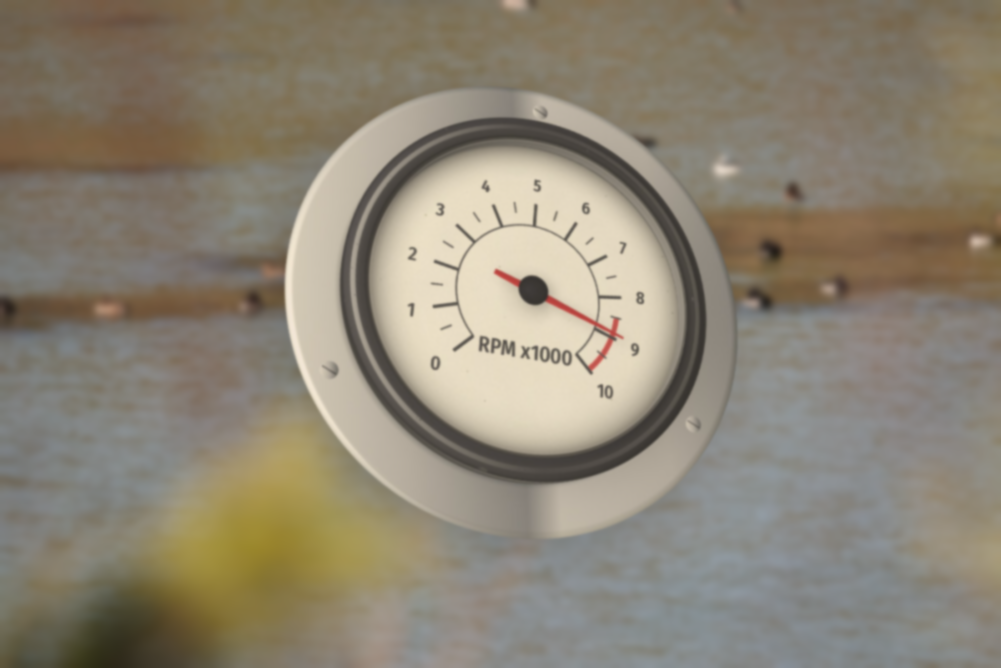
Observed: 9000 rpm
